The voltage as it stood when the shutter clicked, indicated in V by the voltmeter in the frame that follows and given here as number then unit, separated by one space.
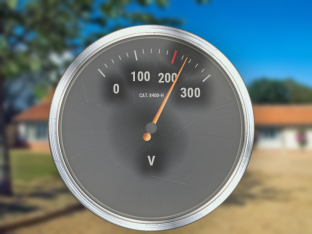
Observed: 230 V
